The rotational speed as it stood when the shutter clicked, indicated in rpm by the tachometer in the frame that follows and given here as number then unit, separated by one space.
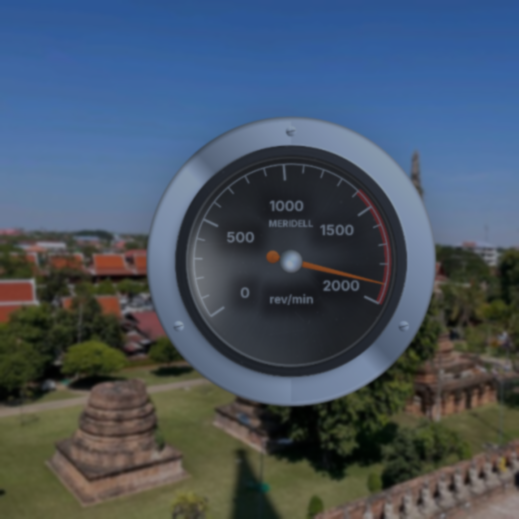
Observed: 1900 rpm
